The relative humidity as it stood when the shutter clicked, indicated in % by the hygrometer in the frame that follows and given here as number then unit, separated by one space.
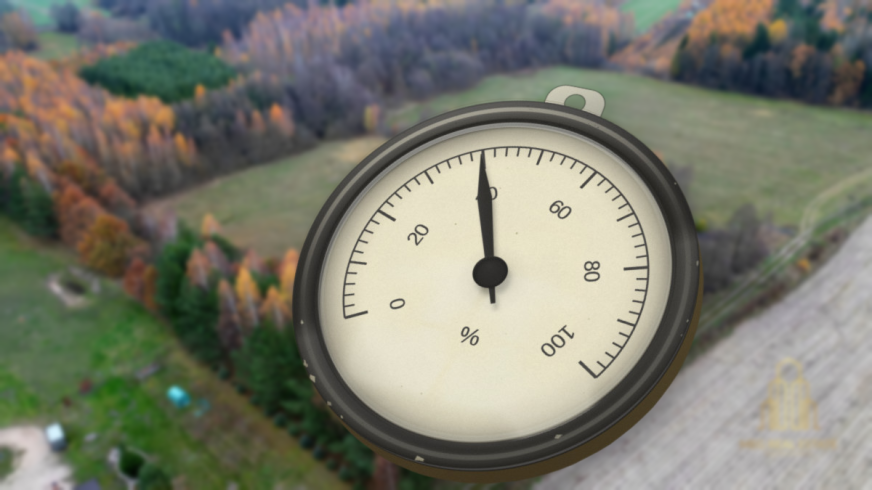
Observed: 40 %
